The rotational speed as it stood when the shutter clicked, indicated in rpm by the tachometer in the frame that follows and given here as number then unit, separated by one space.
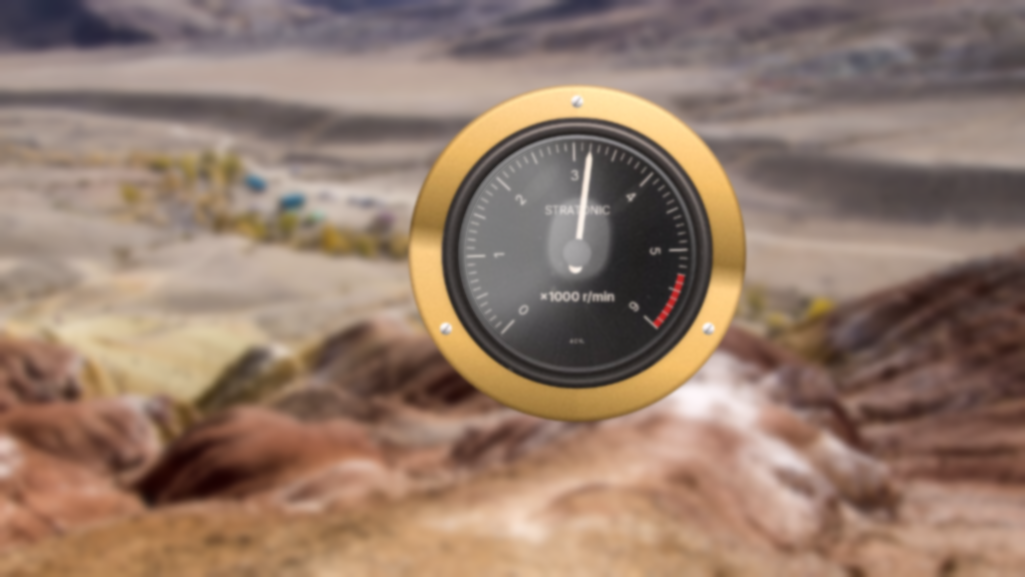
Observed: 3200 rpm
